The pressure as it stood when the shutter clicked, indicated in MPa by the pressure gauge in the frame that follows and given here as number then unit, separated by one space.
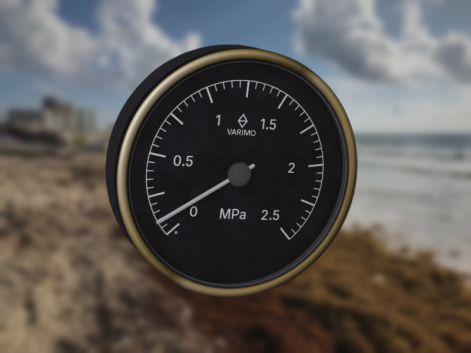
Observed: 0.1 MPa
